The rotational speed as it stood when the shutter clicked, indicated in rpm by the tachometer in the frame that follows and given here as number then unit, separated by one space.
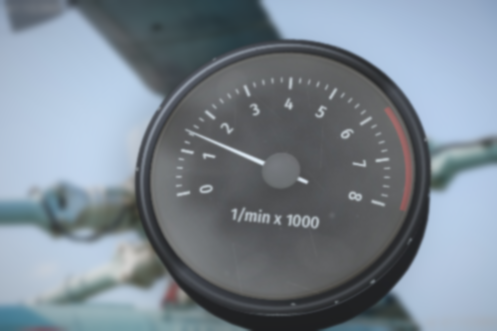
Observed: 1400 rpm
